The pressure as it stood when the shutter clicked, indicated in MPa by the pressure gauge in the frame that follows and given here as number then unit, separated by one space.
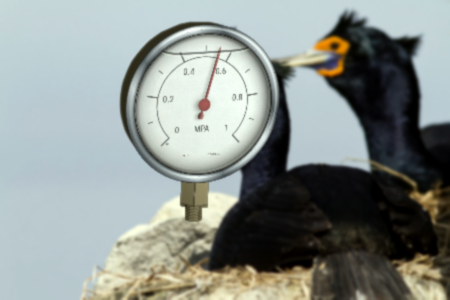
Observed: 0.55 MPa
